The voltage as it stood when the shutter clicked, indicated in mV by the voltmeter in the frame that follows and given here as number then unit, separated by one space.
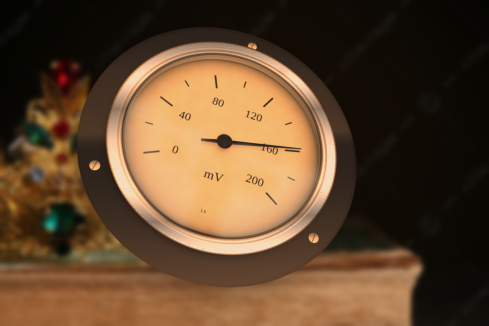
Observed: 160 mV
